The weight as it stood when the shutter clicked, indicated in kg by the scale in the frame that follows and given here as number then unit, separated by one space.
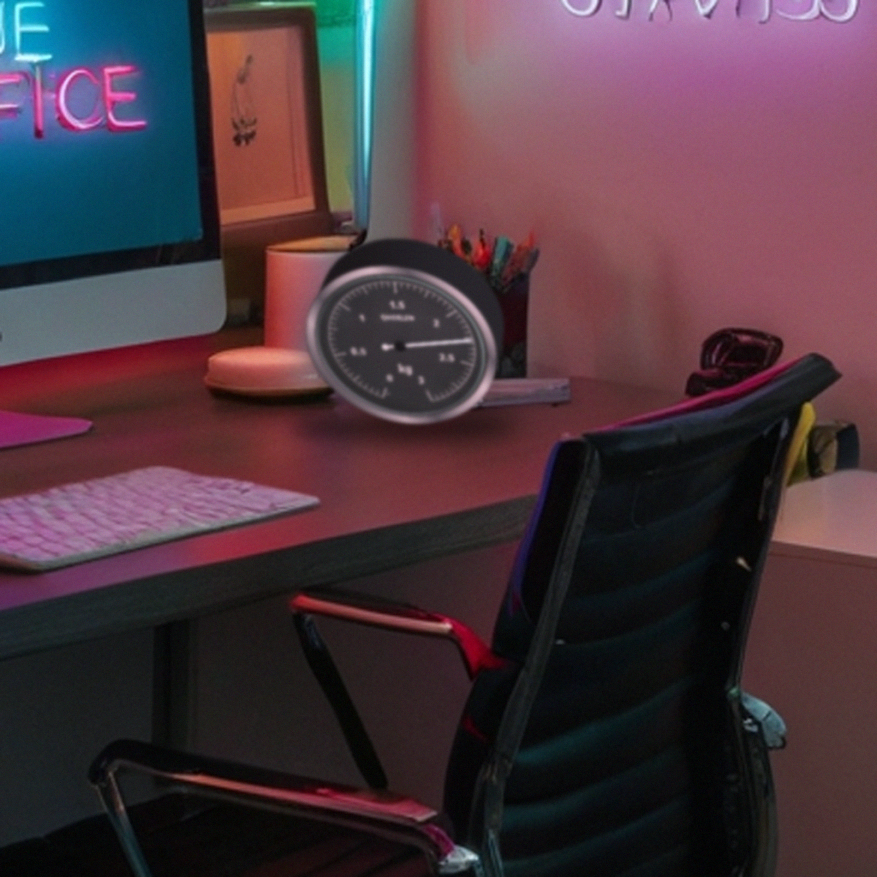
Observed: 2.25 kg
